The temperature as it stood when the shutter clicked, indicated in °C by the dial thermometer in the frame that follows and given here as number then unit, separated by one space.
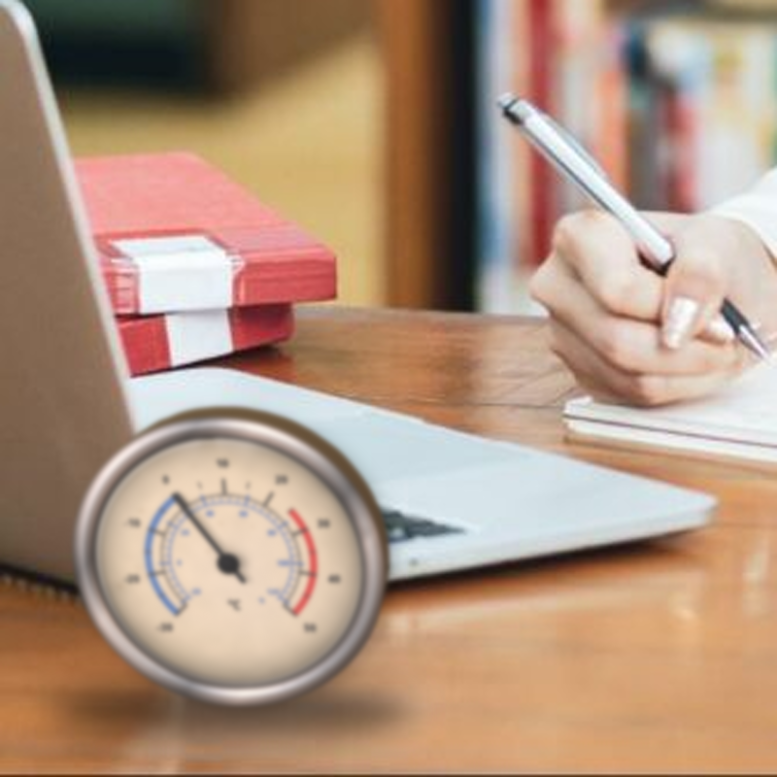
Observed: 0 °C
